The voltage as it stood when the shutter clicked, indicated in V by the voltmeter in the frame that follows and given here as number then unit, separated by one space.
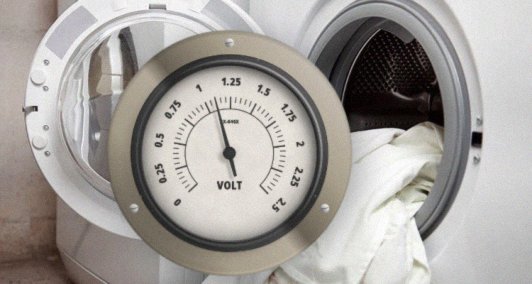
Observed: 1.1 V
